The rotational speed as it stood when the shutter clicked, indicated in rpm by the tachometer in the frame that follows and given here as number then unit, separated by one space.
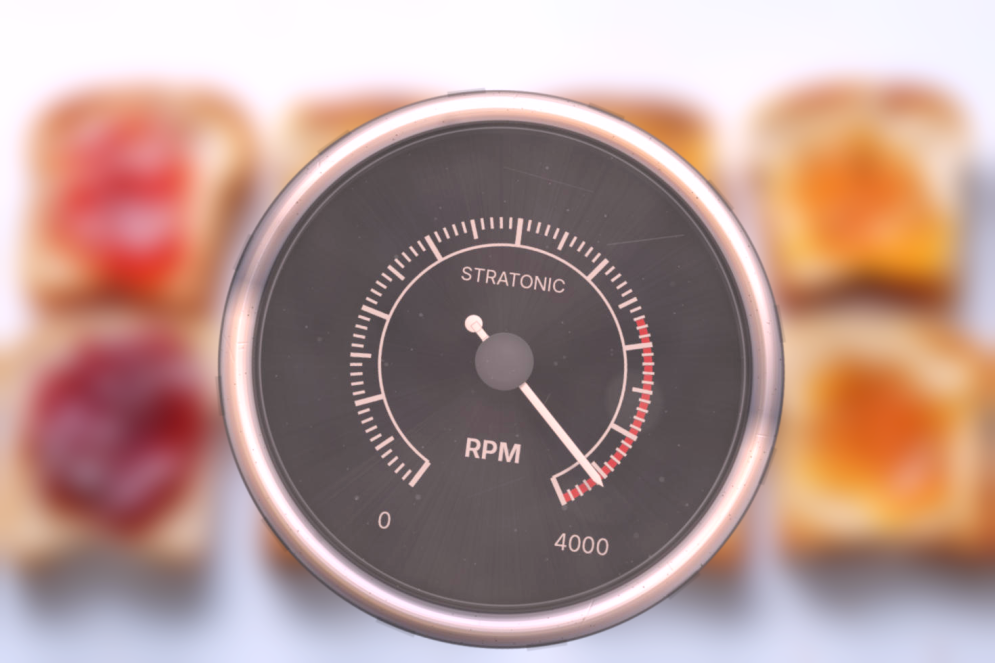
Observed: 3800 rpm
